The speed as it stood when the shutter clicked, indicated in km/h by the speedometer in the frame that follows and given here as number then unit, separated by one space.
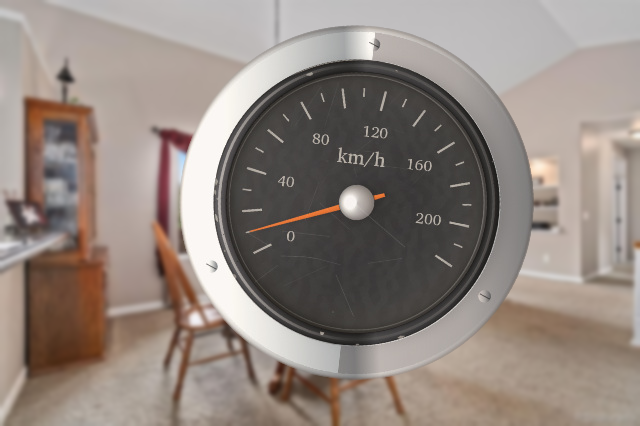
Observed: 10 km/h
